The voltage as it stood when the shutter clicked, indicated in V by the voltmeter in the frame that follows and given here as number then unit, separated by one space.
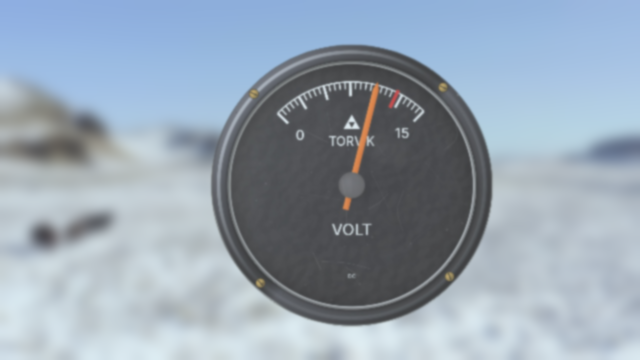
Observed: 10 V
